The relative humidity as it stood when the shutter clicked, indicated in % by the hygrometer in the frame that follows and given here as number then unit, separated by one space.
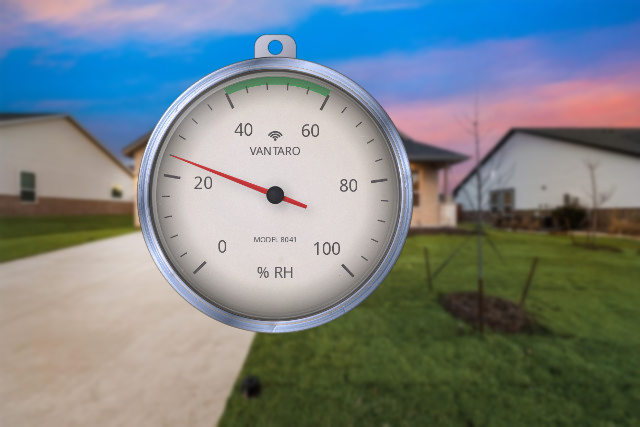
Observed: 24 %
